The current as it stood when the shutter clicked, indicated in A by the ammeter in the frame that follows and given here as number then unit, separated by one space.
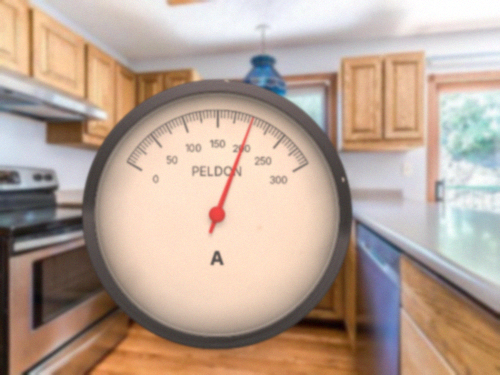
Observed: 200 A
